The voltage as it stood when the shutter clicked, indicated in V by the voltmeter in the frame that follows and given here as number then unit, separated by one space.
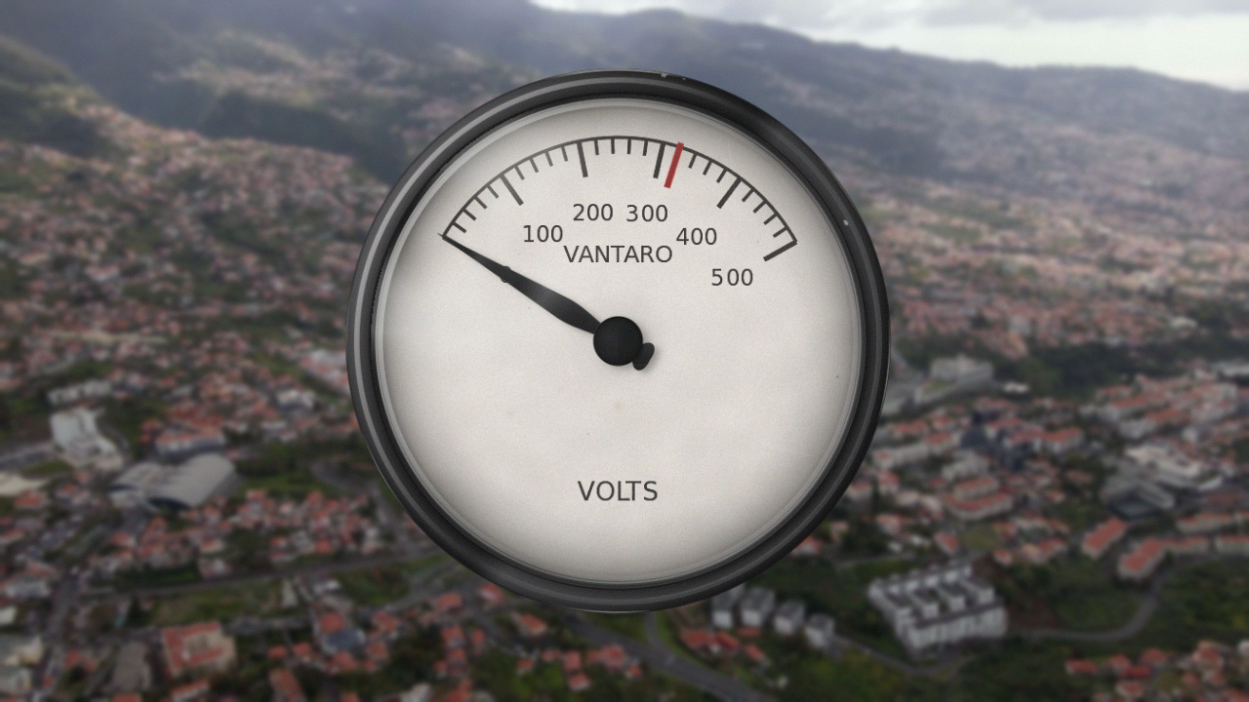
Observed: 0 V
